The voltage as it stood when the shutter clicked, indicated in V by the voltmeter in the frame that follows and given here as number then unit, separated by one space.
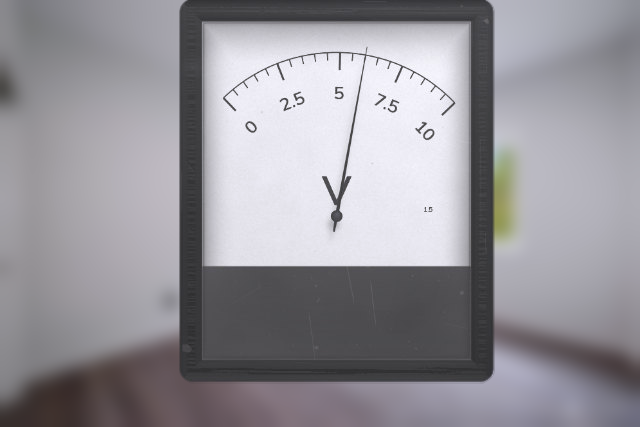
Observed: 6 V
